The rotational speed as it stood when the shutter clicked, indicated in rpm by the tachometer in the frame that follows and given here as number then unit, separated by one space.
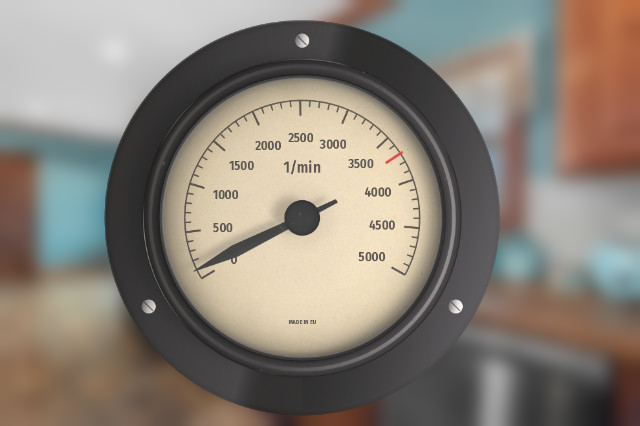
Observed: 100 rpm
